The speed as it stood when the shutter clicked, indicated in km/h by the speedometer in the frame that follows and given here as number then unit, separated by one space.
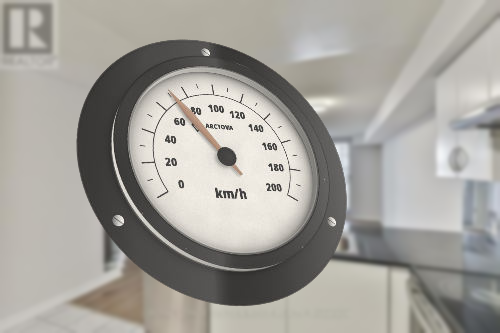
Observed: 70 km/h
